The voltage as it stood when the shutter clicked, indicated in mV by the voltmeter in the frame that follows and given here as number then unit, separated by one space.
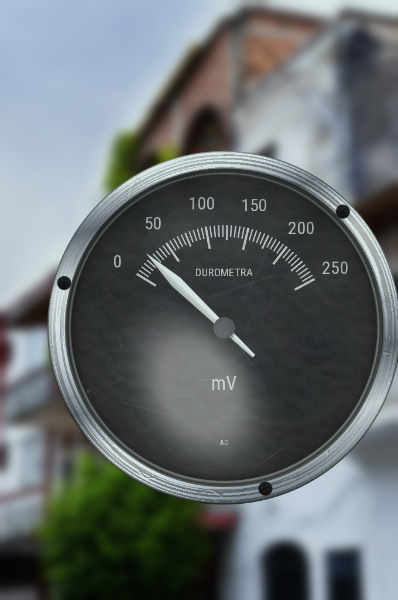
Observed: 25 mV
